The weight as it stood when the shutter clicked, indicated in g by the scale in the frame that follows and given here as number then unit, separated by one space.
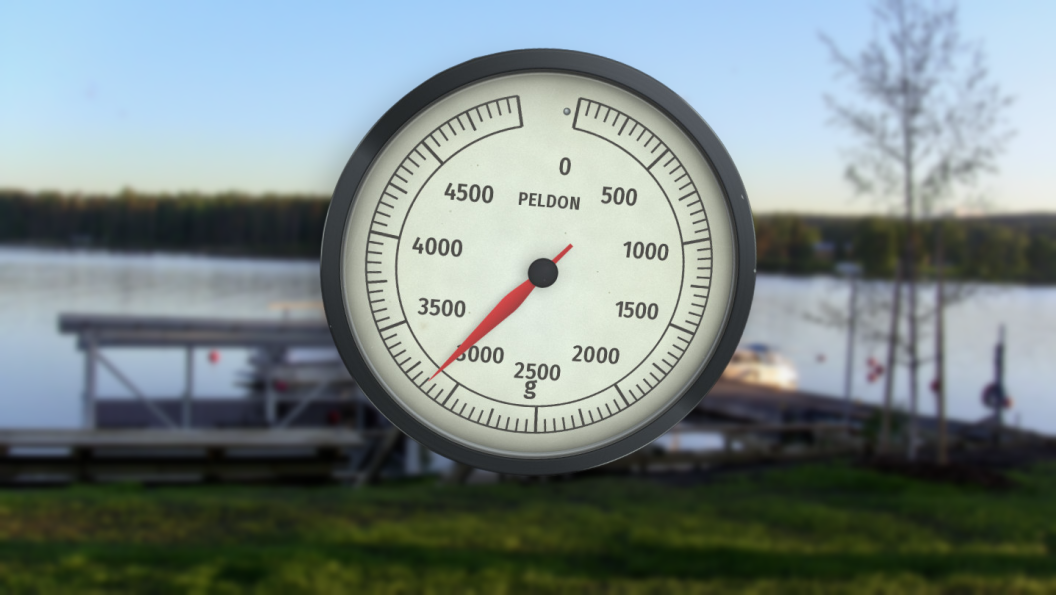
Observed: 3150 g
